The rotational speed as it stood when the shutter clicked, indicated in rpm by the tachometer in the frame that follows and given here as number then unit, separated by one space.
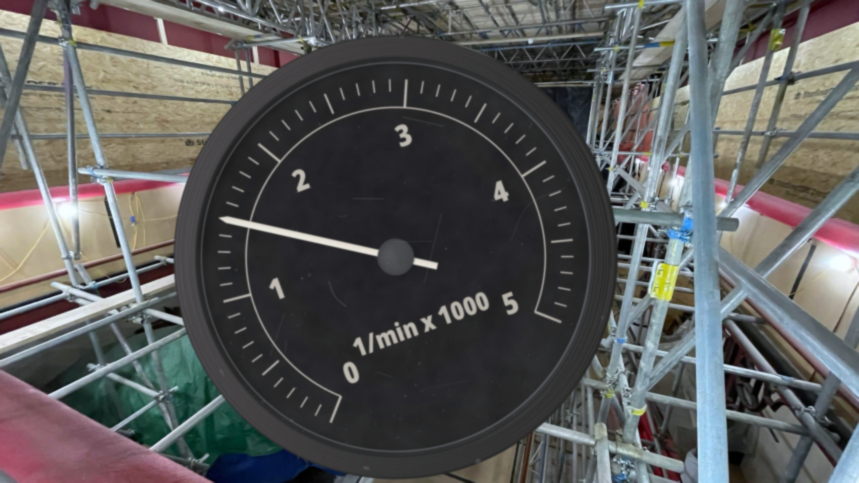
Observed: 1500 rpm
